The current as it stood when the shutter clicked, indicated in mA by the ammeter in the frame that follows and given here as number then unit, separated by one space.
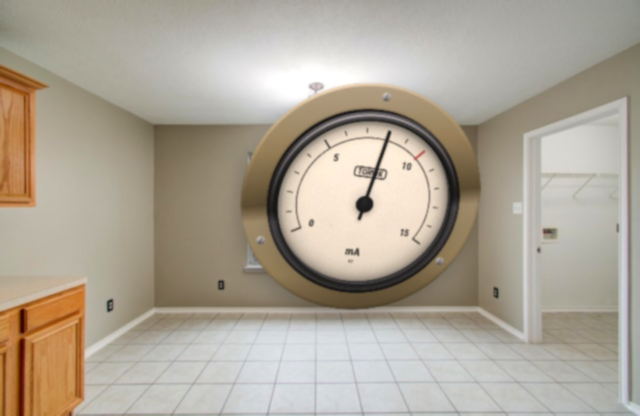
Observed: 8 mA
